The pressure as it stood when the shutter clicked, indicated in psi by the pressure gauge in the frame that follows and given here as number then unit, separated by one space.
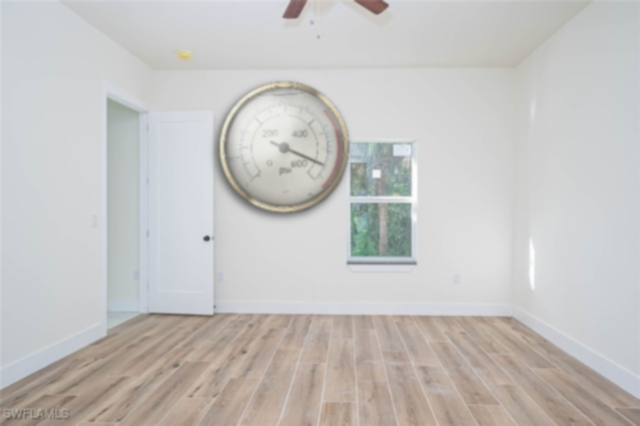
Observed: 550 psi
